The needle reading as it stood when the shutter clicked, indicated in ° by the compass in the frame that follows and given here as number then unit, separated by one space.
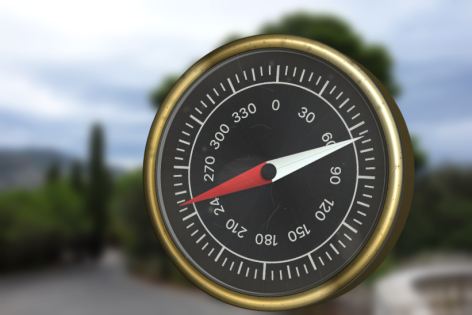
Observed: 247.5 °
